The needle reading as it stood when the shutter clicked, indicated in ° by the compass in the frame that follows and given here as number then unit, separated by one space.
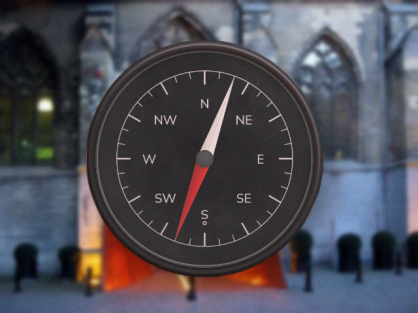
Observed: 200 °
